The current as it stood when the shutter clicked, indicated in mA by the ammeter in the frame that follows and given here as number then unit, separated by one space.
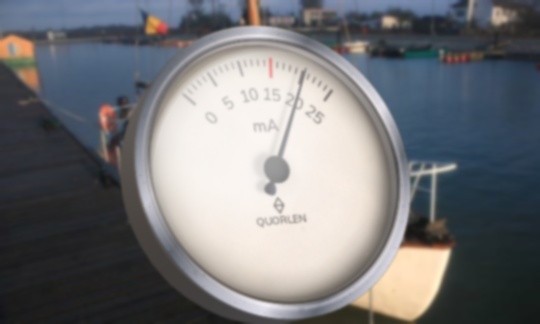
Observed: 20 mA
